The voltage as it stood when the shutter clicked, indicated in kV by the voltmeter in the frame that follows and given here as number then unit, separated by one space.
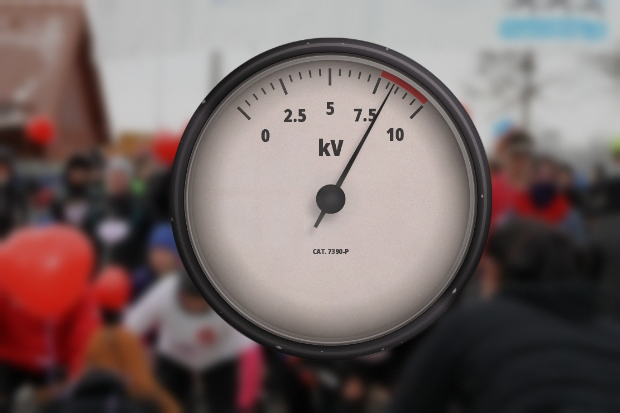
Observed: 8.25 kV
